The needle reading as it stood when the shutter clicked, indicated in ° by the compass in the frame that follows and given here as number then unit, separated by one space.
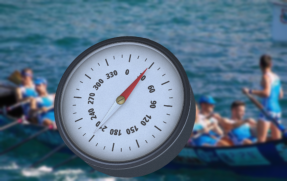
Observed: 30 °
